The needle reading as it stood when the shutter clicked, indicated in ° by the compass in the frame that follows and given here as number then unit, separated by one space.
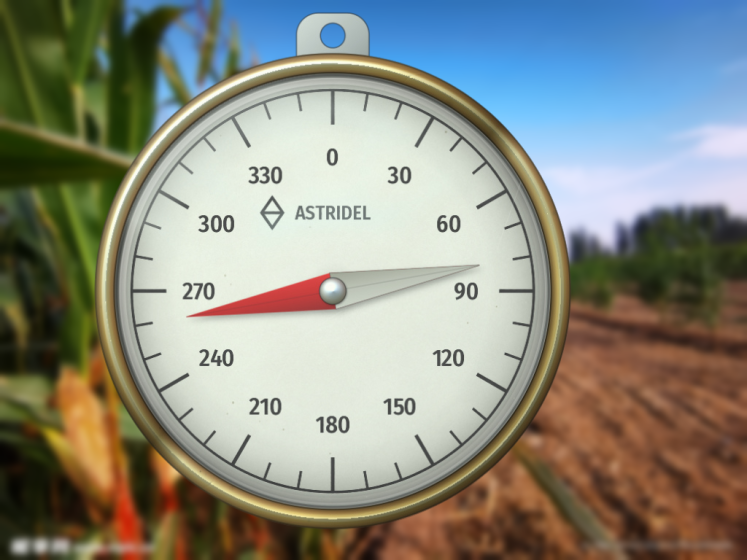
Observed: 260 °
